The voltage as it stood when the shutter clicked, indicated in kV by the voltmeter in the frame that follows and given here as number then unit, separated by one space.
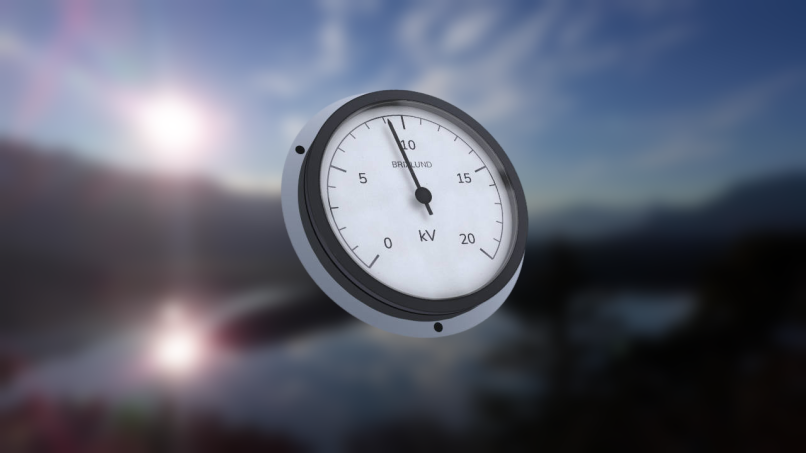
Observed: 9 kV
